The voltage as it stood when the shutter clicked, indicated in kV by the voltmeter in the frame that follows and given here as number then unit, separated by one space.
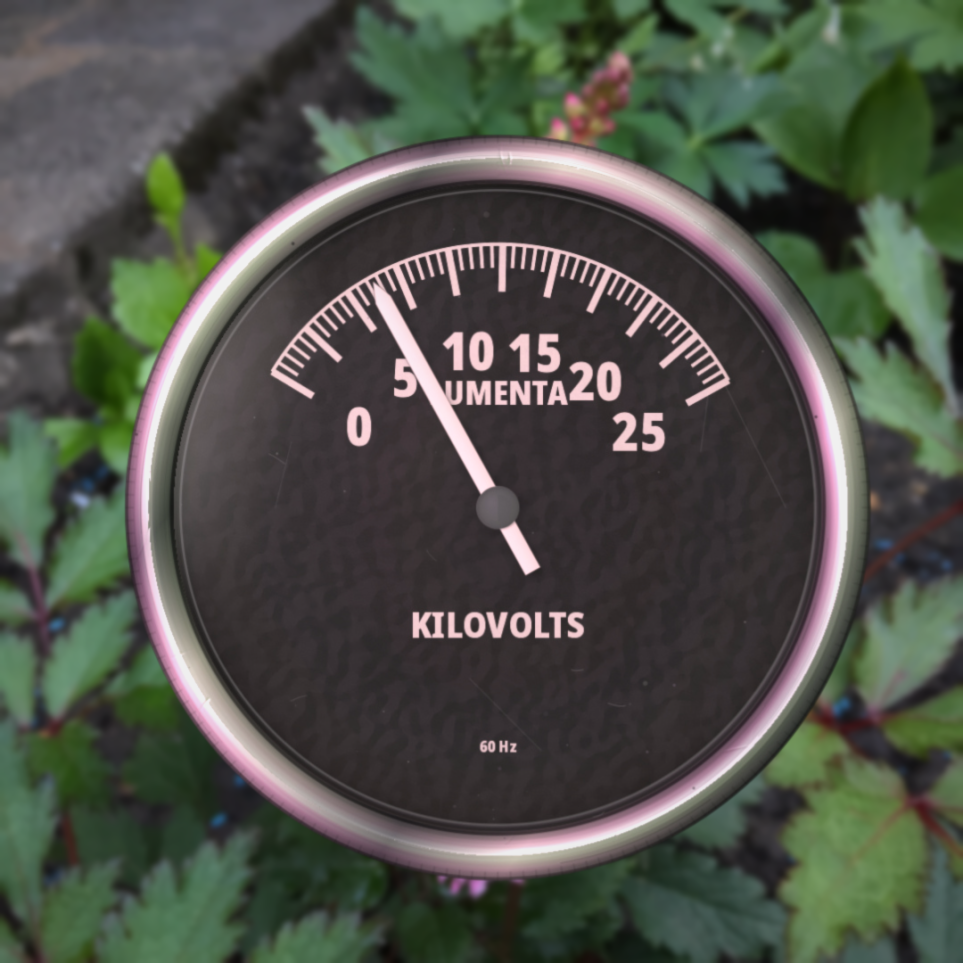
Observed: 6.25 kV
